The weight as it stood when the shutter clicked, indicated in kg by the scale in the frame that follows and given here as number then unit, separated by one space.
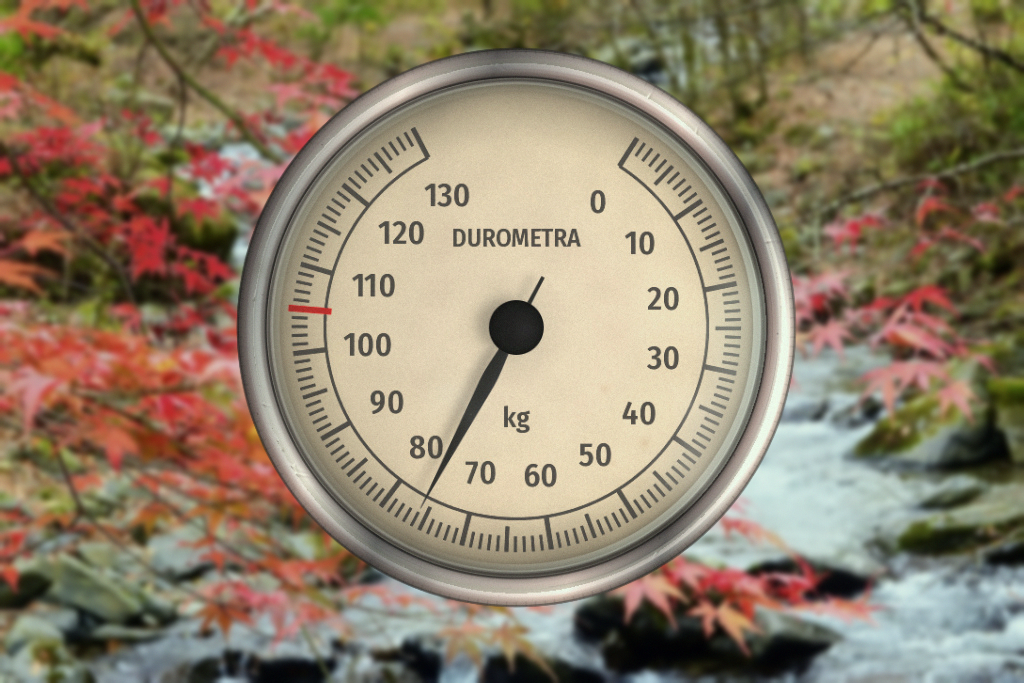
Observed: 76 kg
